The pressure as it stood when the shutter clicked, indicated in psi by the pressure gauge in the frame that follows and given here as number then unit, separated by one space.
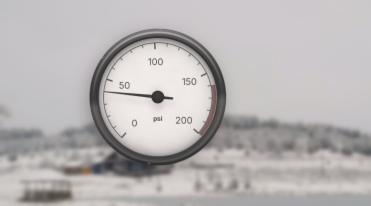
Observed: 40 psi
